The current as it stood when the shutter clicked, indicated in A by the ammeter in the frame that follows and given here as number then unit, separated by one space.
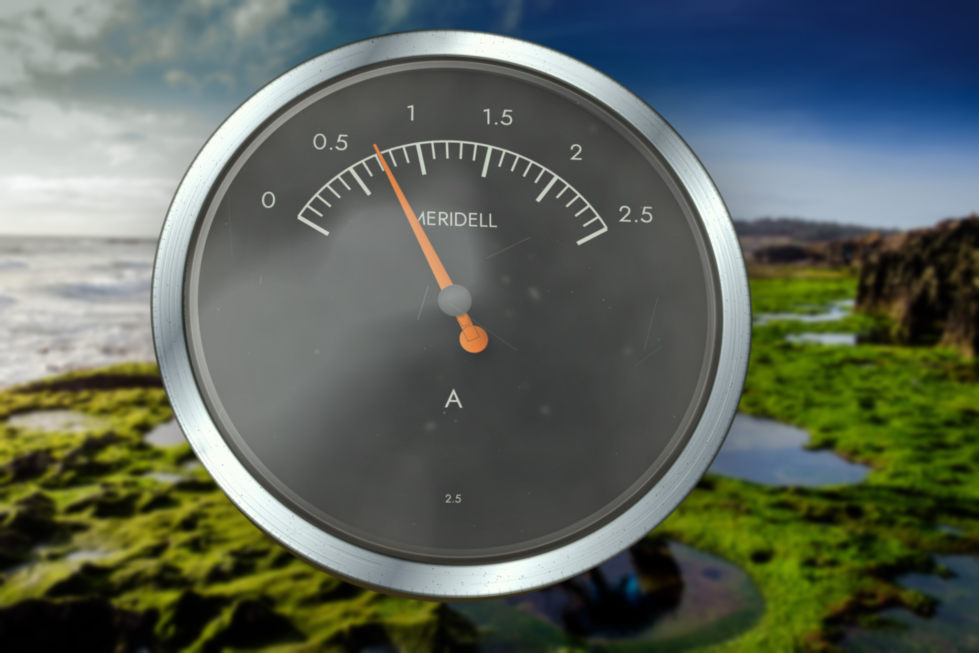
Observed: 0.7 A
